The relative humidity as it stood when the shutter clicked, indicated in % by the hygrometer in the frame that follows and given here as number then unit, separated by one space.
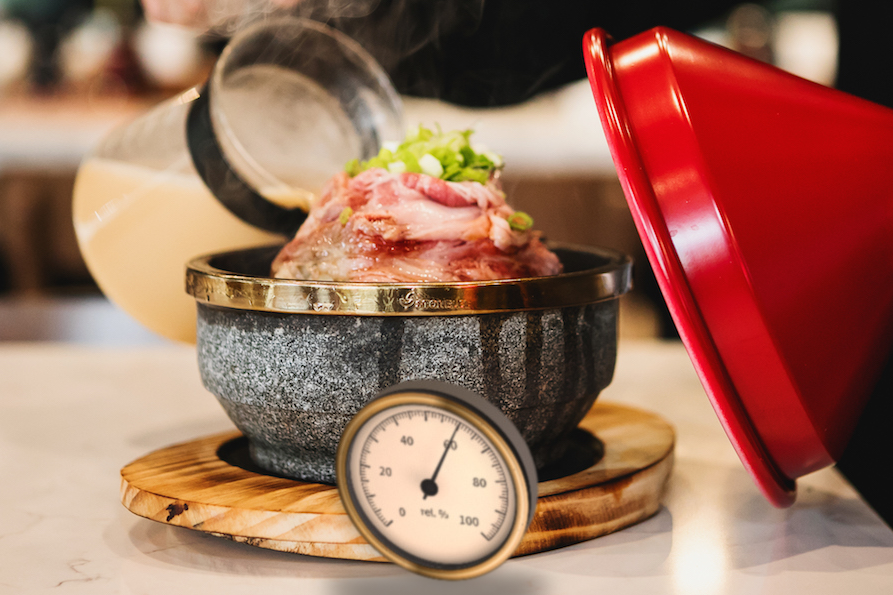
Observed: 60 %
